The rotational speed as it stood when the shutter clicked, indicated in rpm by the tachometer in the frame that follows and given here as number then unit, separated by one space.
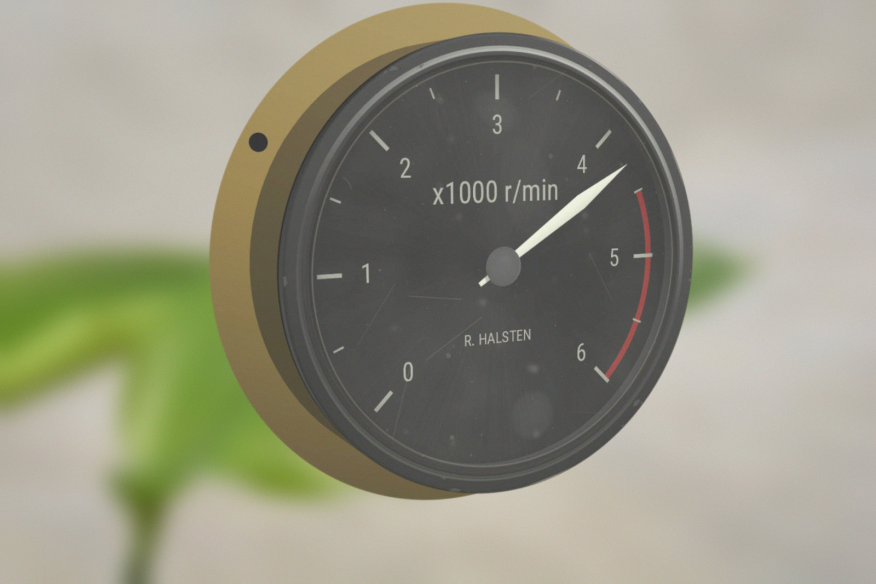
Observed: 4250 rpm
